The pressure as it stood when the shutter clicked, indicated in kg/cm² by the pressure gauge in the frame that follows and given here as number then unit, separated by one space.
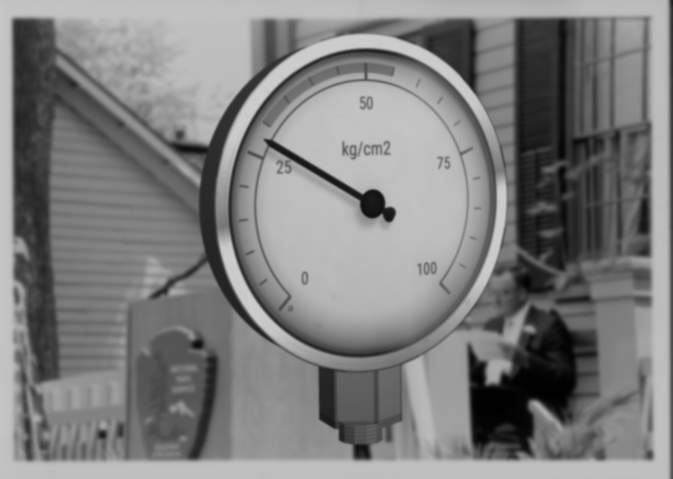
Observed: 27.5 kg/cm²
